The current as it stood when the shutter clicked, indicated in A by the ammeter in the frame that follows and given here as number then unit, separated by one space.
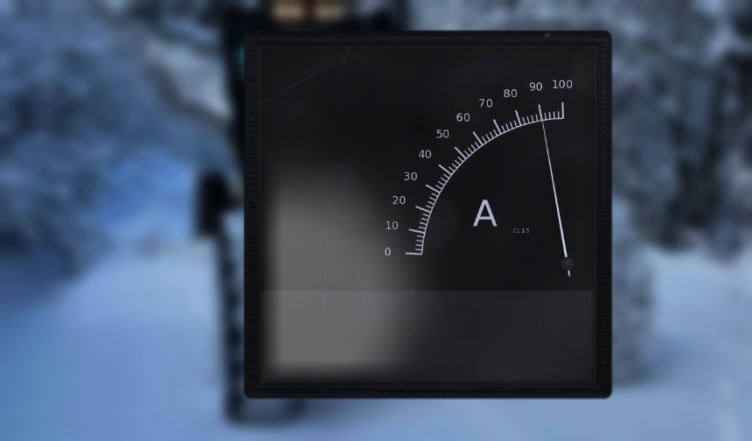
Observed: 90 A
